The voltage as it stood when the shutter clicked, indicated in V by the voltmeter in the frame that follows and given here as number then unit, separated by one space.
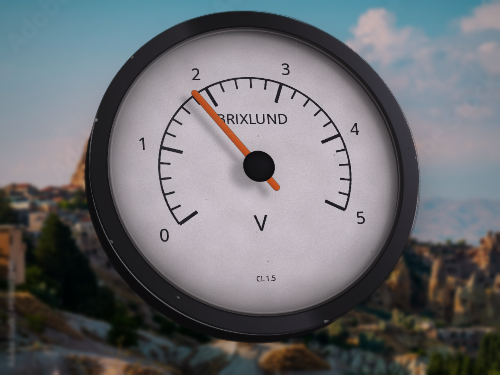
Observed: 1.8 V
